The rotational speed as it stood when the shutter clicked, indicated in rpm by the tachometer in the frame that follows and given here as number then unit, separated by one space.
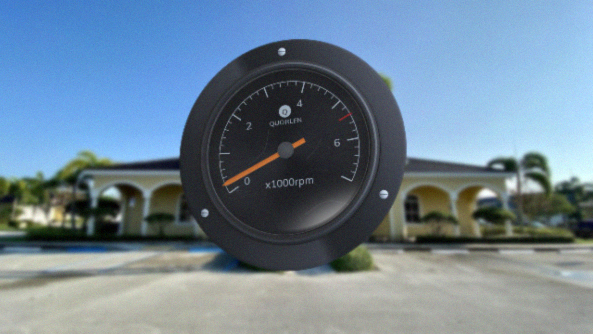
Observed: 200 rpm
